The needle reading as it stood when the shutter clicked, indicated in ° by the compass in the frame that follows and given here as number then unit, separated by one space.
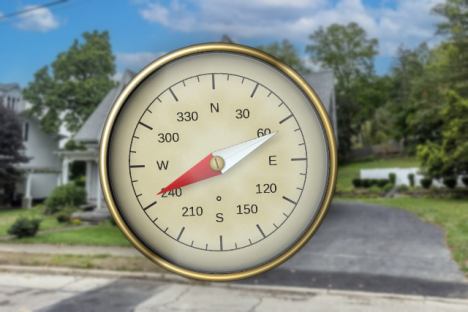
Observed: 245 °
